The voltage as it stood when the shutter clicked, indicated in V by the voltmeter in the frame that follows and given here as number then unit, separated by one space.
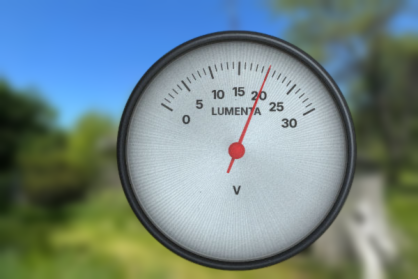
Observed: 20 V
